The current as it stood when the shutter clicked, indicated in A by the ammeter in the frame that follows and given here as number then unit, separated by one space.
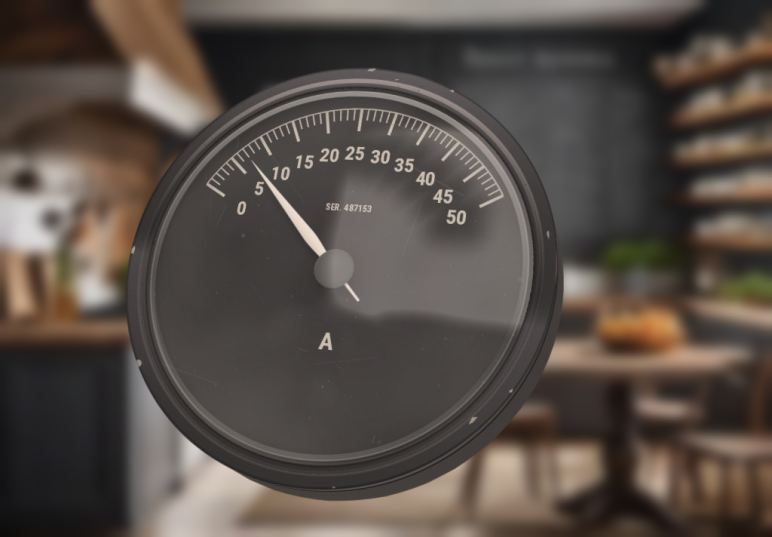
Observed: 7 A
